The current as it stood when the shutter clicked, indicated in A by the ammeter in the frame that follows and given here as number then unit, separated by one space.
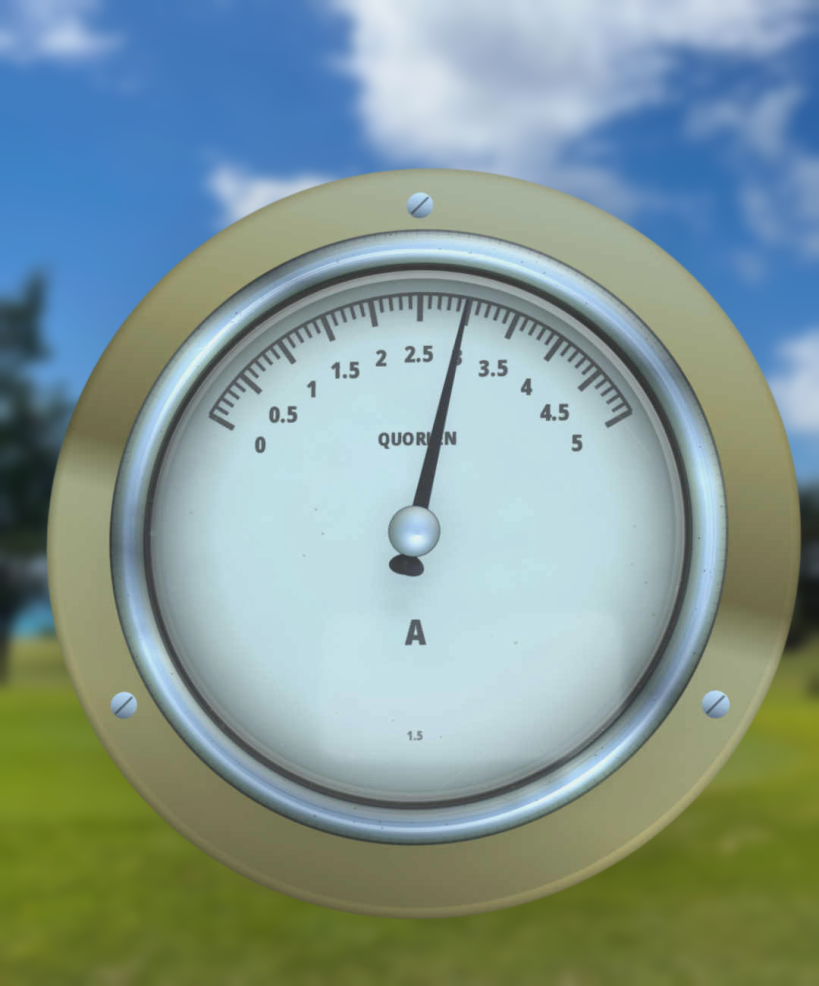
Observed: 3 A
